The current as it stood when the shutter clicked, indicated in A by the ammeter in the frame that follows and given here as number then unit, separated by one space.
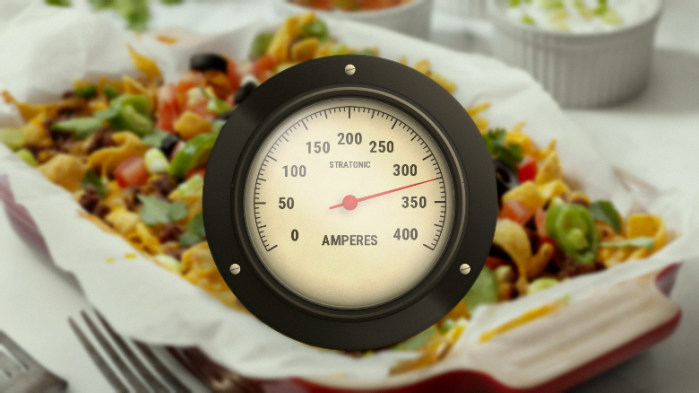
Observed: 325 A
